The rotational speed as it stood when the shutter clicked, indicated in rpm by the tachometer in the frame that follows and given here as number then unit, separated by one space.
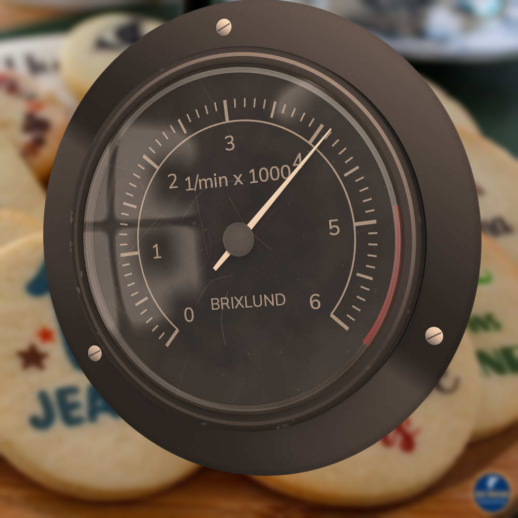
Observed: 4100 rpm
